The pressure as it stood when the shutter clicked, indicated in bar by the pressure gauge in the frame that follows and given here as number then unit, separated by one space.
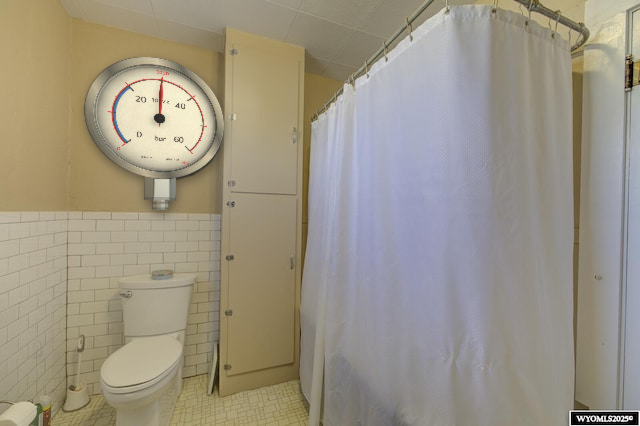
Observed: 30 bar
